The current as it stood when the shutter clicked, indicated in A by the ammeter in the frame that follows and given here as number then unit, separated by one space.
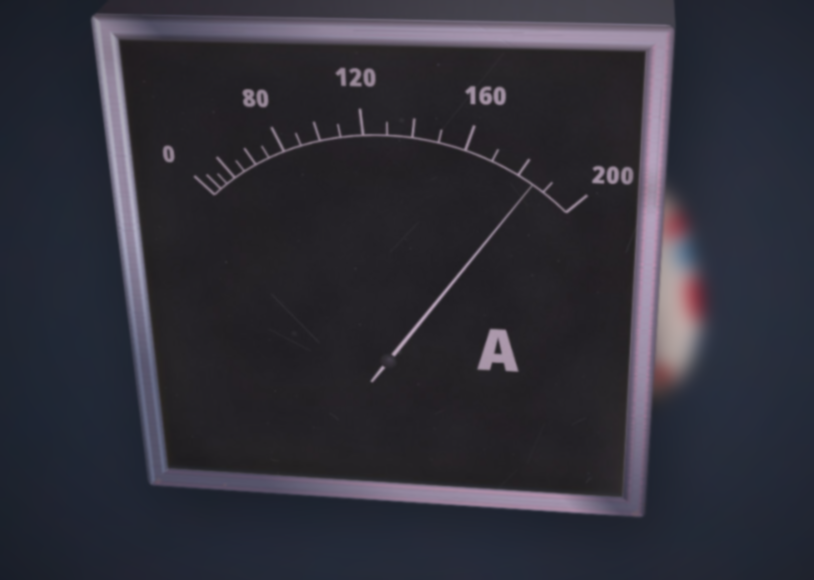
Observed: 185 A
